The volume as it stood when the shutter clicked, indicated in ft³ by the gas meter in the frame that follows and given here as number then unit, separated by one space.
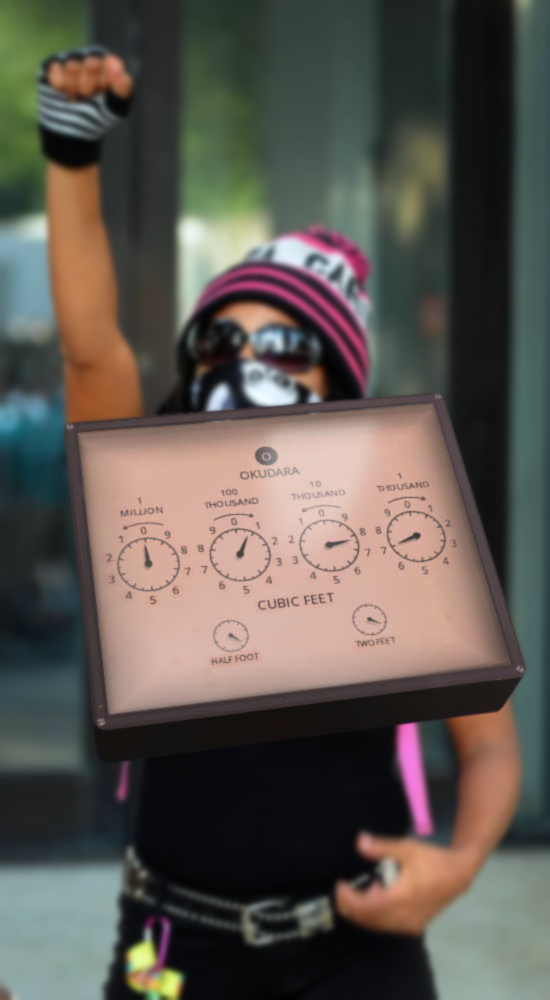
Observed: 7700 ft³
